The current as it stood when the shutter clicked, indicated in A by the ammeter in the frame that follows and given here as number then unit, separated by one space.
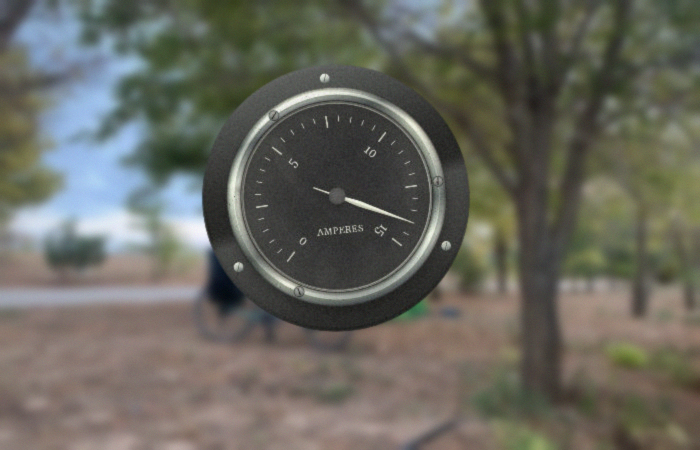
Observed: 14 A
